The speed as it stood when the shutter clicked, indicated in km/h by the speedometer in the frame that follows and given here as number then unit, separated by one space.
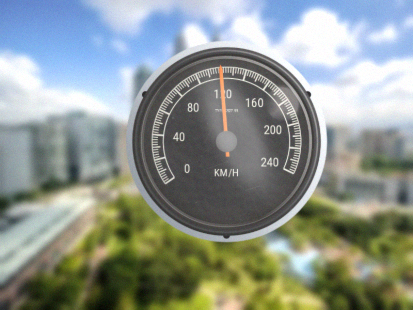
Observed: 120 km/h
